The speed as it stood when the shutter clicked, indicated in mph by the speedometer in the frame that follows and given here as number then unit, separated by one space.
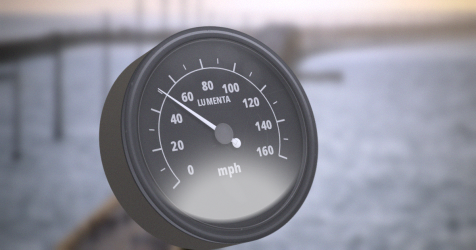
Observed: 50 mph
